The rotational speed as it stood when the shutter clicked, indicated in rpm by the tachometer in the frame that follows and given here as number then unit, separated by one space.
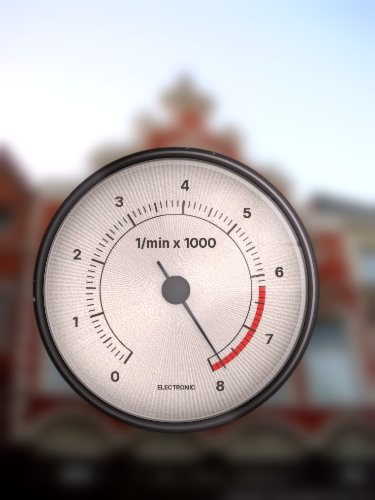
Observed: 7800 rpm
